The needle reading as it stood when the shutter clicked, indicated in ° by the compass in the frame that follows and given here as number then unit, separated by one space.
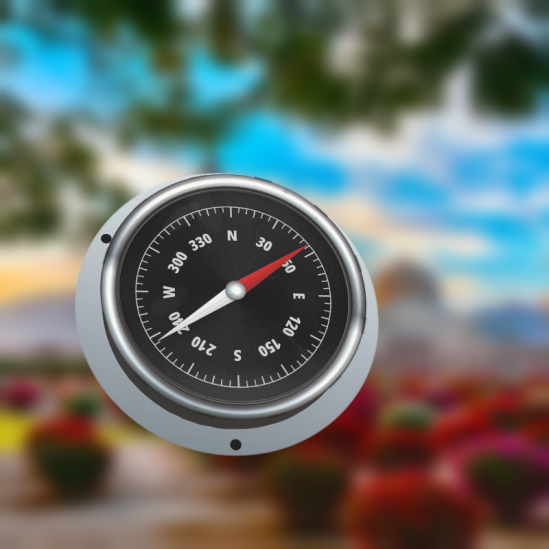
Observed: 55 °
